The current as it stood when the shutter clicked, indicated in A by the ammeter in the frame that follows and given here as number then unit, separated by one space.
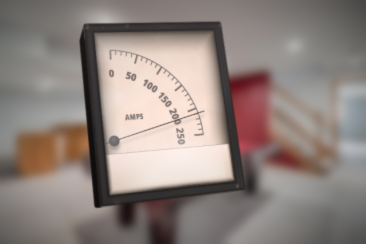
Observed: 210 A
